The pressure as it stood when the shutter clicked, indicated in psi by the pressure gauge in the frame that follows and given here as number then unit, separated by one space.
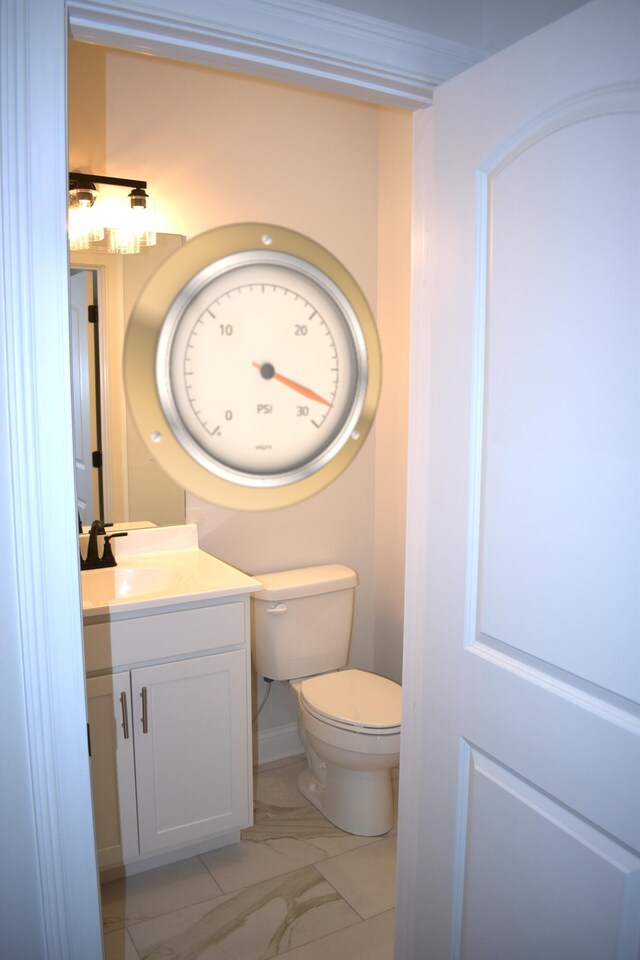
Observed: 28 psi
